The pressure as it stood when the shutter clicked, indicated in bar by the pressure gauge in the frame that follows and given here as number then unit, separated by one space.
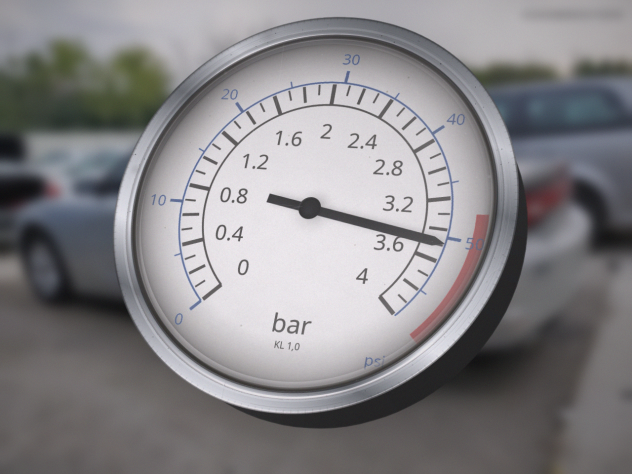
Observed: 3.5 bar
